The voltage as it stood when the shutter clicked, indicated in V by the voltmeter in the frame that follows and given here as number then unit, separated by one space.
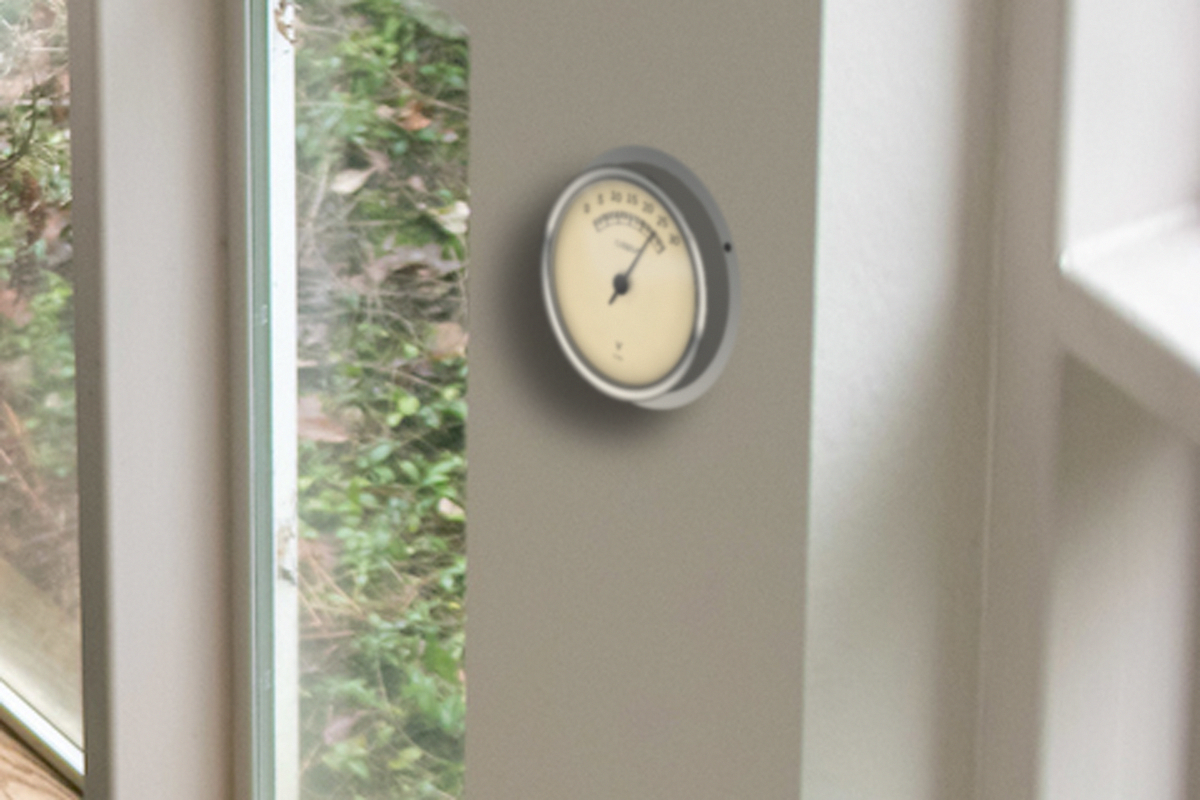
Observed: 25 V
